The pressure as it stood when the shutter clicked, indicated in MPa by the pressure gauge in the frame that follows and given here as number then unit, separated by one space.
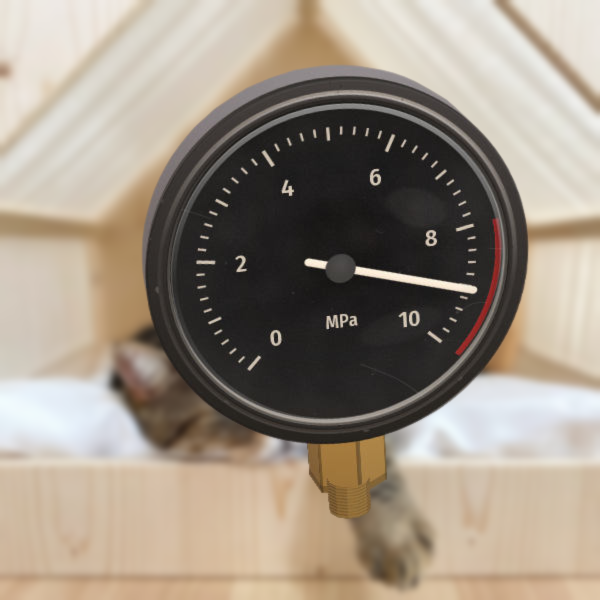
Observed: 9 MPa
